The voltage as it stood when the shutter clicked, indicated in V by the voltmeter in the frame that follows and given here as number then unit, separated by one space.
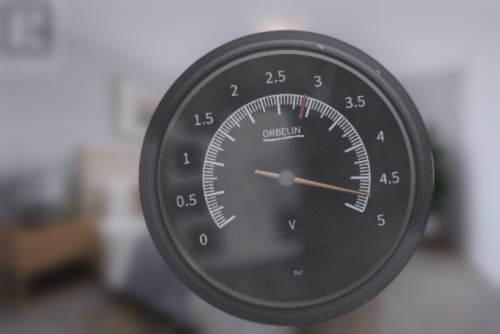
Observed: 4.75 V
